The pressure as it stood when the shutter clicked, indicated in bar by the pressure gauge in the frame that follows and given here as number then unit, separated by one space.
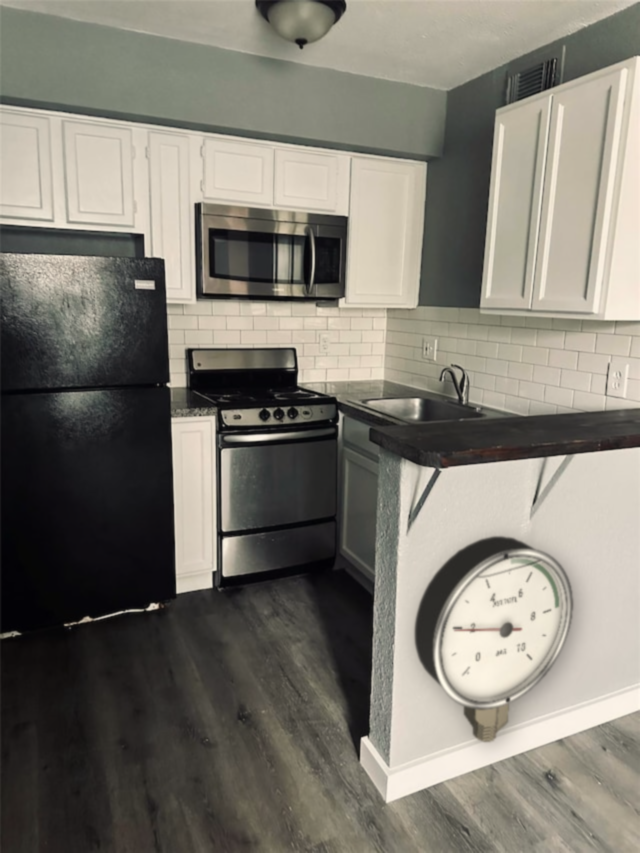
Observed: 2 bar
